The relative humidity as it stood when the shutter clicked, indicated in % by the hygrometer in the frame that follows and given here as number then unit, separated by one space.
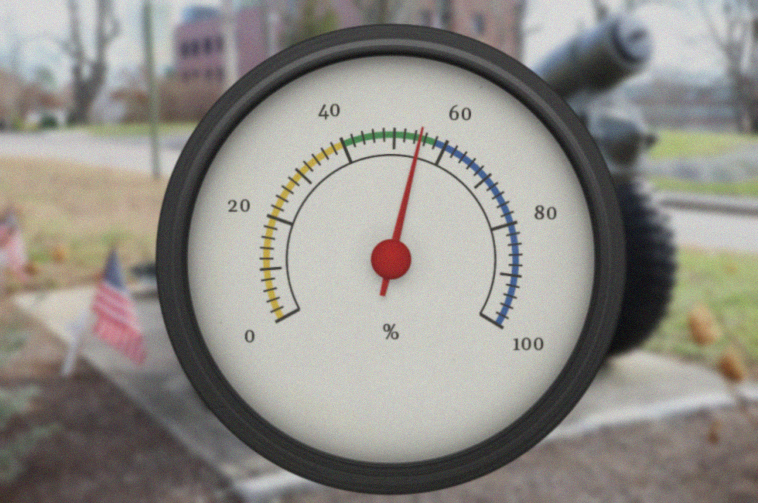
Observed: 55 %
